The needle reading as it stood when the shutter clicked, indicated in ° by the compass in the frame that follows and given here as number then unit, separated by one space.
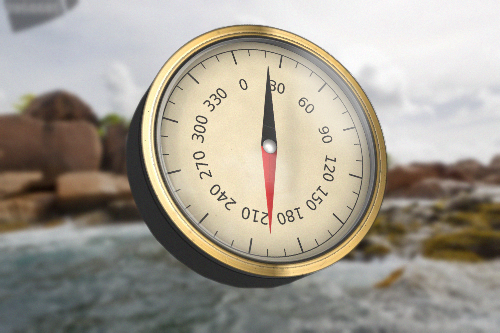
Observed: 200 °
